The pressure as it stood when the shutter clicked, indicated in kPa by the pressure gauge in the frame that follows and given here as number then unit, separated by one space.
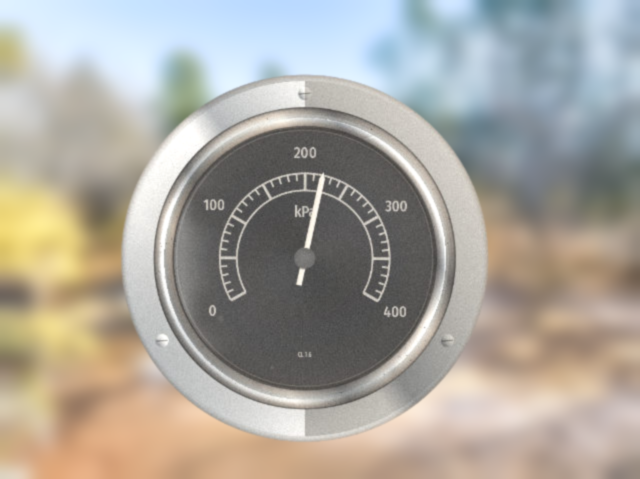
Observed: 220 kPa
